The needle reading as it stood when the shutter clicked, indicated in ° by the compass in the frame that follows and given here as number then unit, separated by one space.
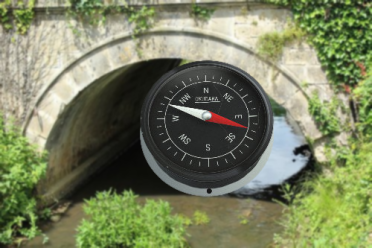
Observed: 110 °
